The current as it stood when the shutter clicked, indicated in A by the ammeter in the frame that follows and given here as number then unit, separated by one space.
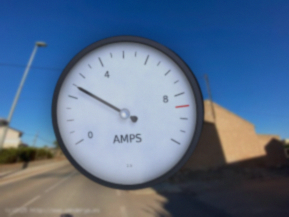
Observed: 2.5 A
